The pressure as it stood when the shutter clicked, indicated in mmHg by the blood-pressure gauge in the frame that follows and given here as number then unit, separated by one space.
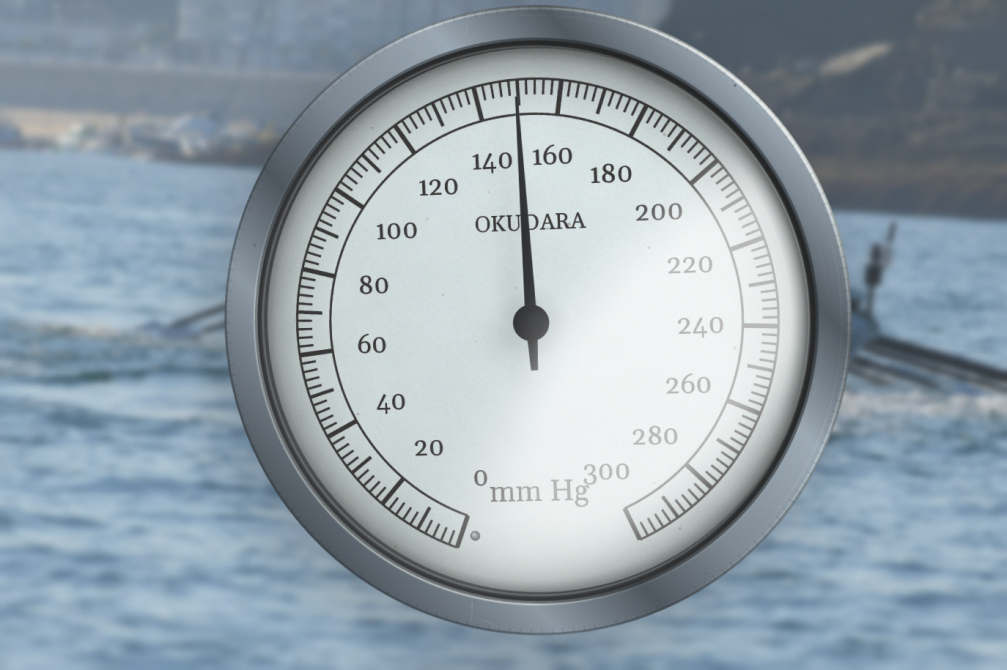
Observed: 150 mmHg
